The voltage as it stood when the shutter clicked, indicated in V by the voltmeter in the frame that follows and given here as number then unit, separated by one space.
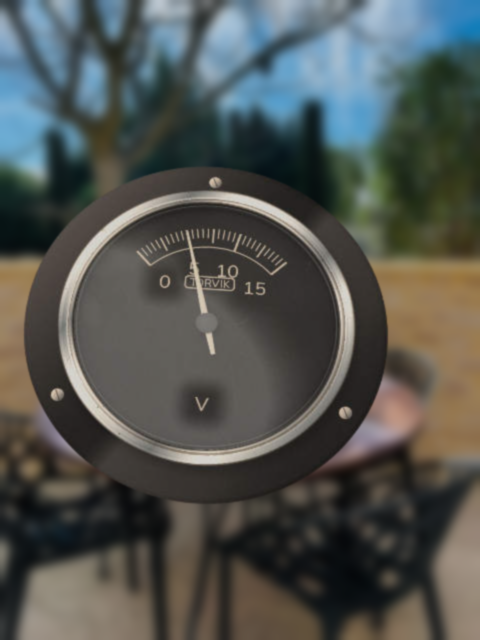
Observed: 5 V
